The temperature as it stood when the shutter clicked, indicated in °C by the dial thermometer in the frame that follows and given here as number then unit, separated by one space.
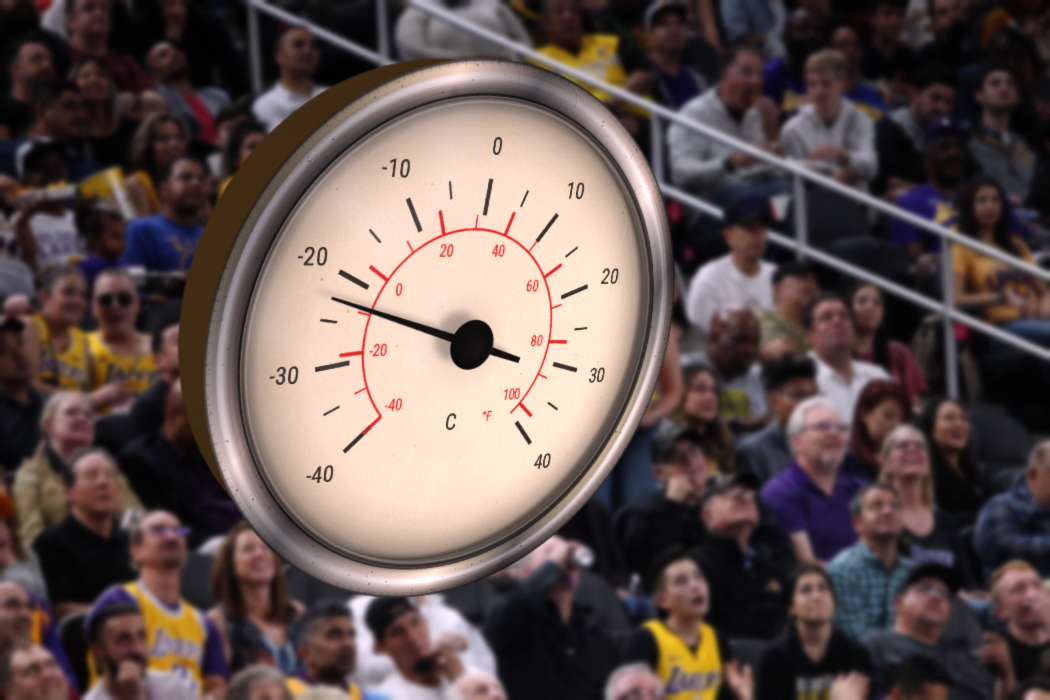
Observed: -22.5 °C
